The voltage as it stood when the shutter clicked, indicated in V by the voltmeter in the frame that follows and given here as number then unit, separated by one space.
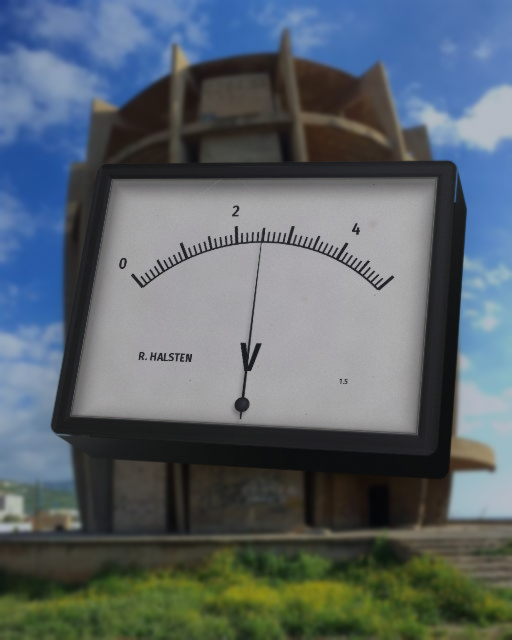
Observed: 2.5 V
